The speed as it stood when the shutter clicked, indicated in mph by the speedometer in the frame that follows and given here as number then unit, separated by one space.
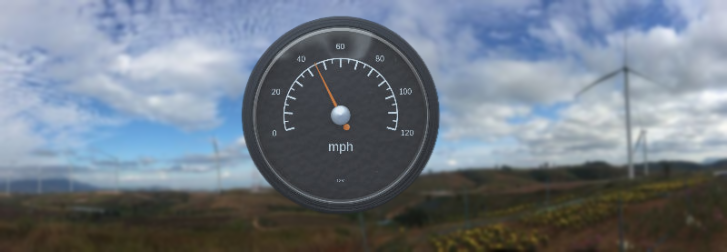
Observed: 45 mph
